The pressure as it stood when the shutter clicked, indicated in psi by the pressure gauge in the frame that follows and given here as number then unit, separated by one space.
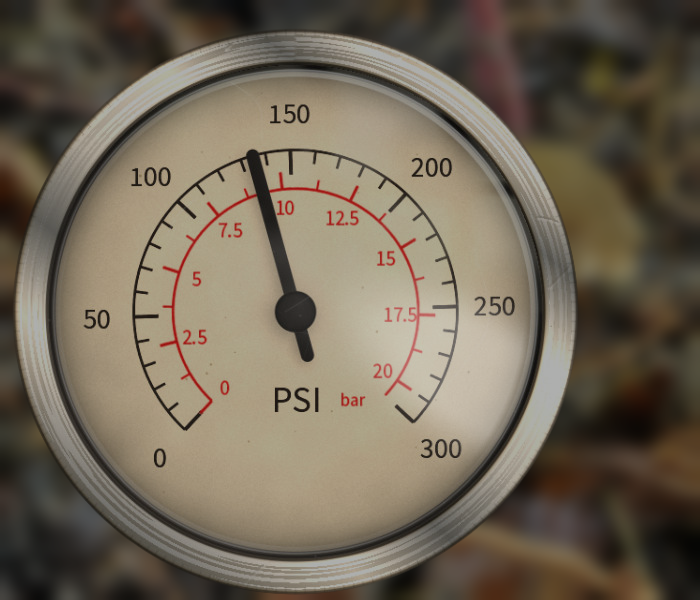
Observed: 135 psi
